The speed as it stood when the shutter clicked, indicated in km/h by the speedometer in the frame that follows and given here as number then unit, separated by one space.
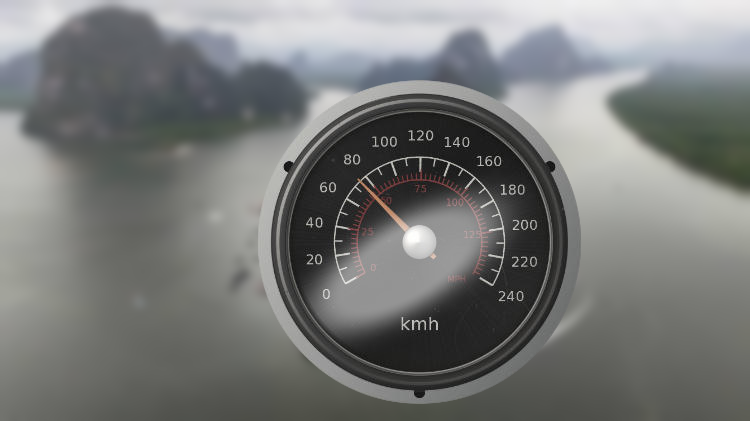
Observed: 75 km/h
